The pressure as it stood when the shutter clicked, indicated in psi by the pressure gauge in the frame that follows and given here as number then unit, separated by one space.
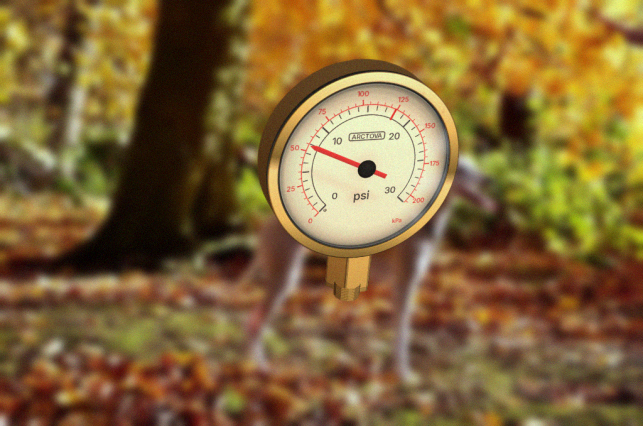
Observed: 8 psi
